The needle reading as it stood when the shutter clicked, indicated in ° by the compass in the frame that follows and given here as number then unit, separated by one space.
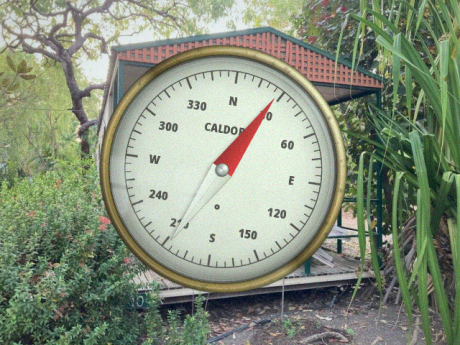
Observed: 27.5 °
